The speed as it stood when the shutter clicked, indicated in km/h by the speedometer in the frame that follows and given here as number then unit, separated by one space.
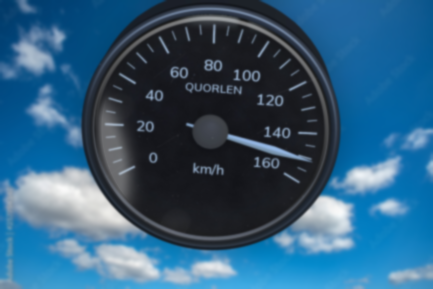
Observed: 150 km/h
